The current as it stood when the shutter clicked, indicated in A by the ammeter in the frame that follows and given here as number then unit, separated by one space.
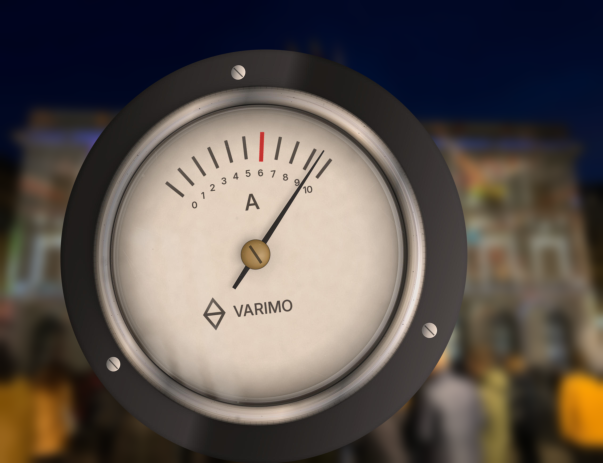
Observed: 9.5 A
